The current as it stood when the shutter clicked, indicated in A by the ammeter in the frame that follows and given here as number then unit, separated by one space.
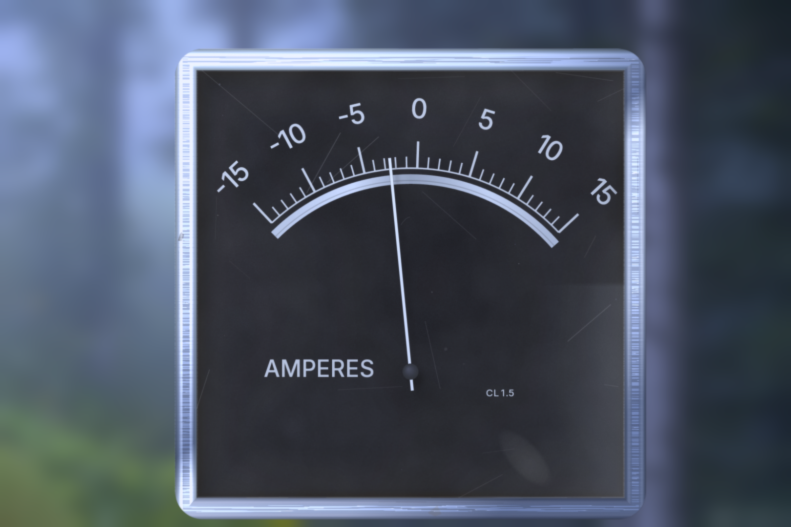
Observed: -2.5 A
